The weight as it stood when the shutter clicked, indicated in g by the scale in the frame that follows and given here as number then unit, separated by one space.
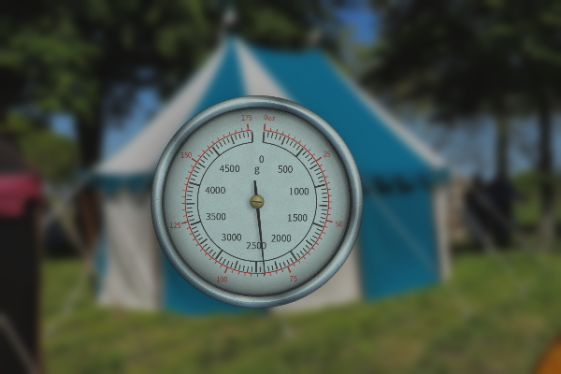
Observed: 2400 g
